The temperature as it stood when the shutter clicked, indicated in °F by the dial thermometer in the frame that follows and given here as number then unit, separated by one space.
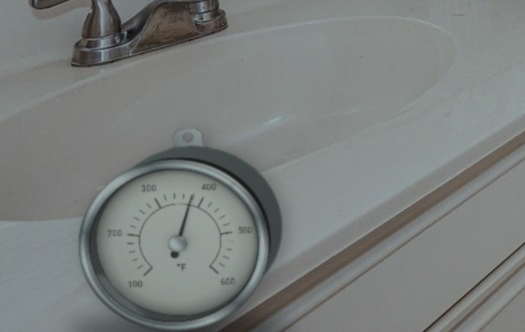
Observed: 380 °F
